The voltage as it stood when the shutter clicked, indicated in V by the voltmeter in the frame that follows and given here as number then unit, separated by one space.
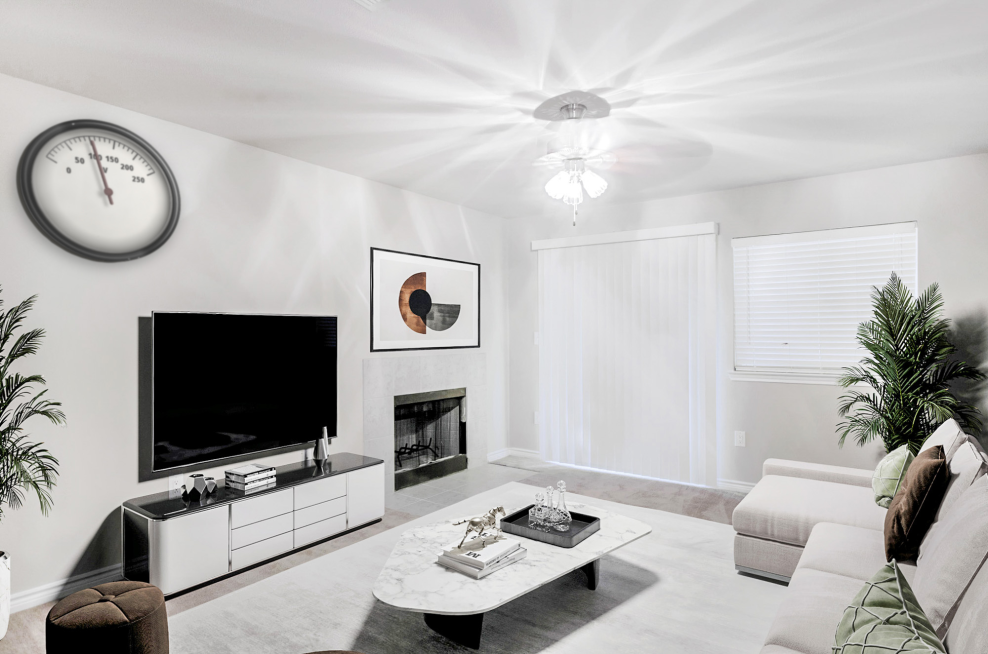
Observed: 100 V
